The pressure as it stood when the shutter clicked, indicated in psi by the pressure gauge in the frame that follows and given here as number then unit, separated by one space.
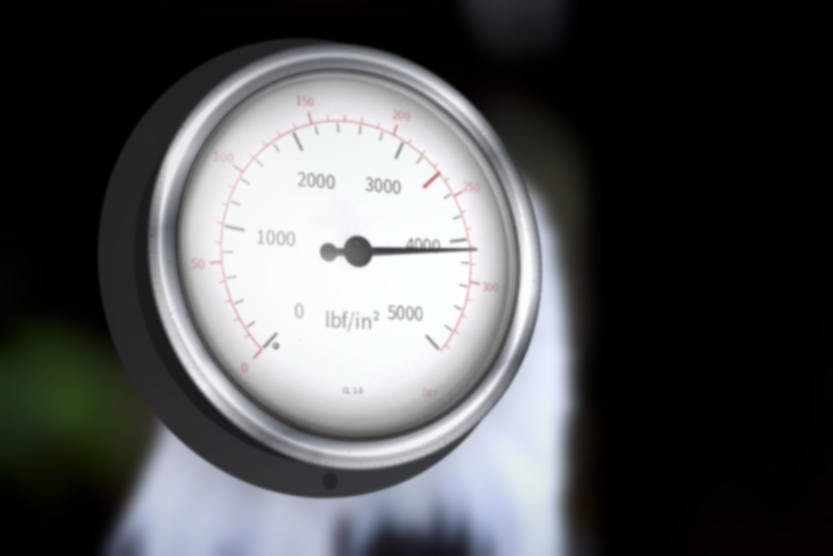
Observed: 4100 psi
